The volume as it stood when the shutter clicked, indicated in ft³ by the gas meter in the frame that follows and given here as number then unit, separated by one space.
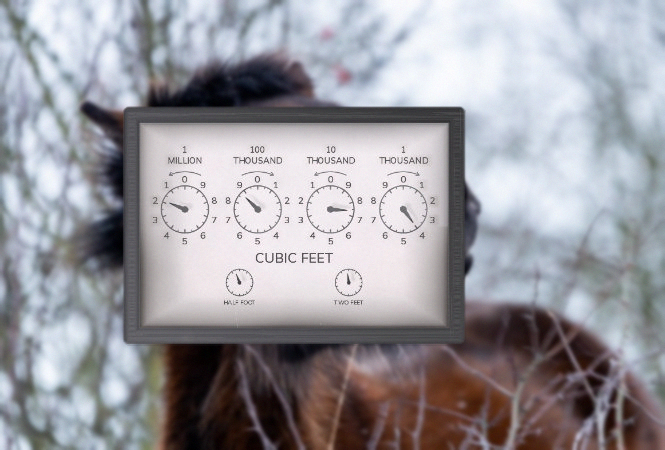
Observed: 187400 ft³
